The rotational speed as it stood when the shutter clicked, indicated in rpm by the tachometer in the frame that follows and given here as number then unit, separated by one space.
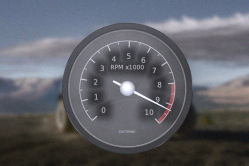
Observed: 9250 rpm
